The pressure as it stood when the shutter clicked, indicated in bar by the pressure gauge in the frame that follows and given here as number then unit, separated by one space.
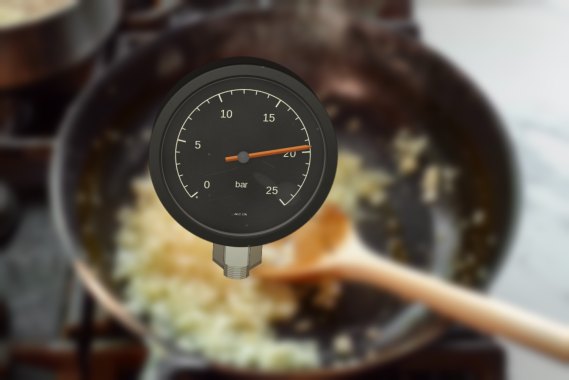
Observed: 19.5 bar
